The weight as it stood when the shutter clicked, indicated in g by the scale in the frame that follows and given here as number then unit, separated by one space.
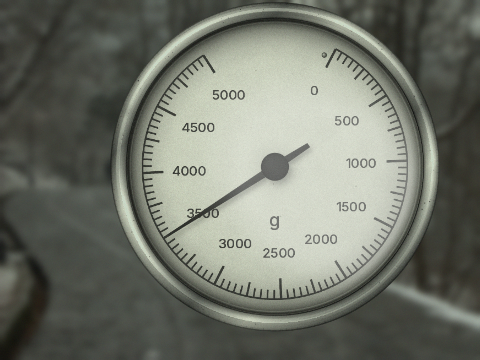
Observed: 3500 g
